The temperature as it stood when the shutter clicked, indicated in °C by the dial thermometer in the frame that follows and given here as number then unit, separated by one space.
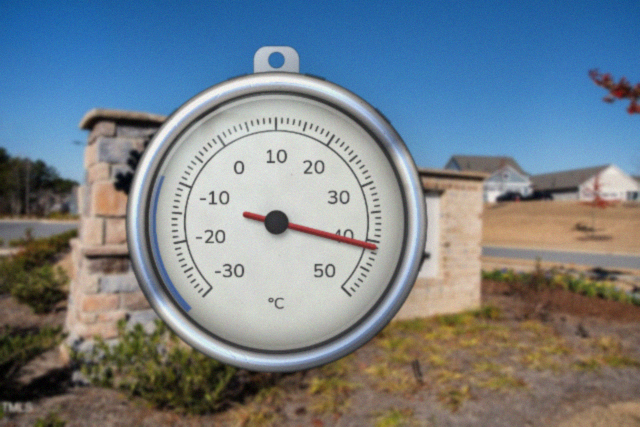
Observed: 41 °C
